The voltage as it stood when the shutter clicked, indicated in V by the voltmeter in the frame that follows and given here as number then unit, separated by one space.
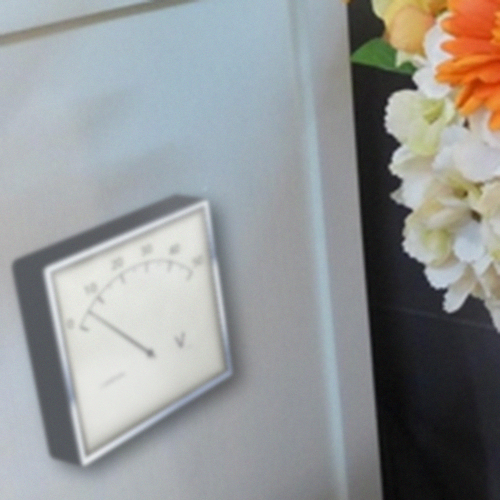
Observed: 5 V
